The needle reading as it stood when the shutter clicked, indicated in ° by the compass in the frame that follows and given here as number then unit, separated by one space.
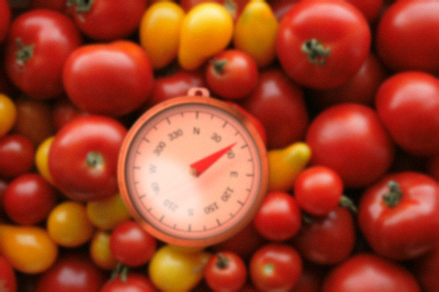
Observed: 52.5 °
